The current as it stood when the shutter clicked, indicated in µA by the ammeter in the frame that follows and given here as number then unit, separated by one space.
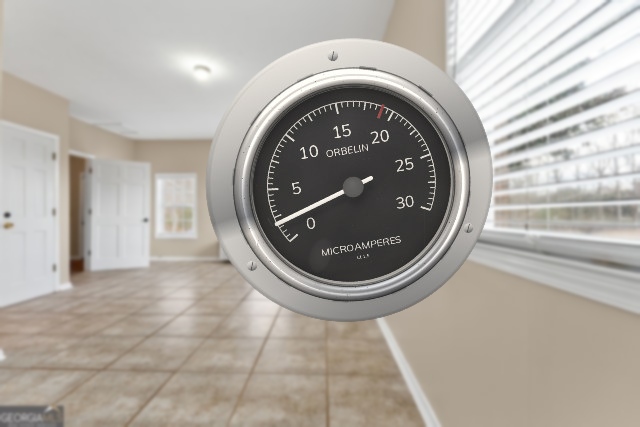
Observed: 2 µA
